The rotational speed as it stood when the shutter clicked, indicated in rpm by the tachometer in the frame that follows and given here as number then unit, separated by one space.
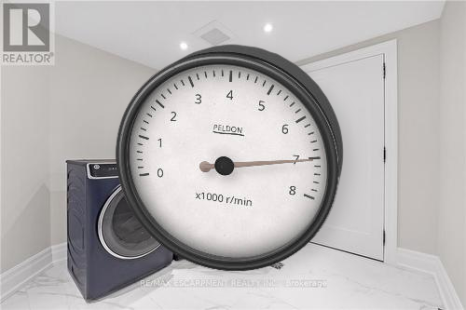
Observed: 7000 rpm
